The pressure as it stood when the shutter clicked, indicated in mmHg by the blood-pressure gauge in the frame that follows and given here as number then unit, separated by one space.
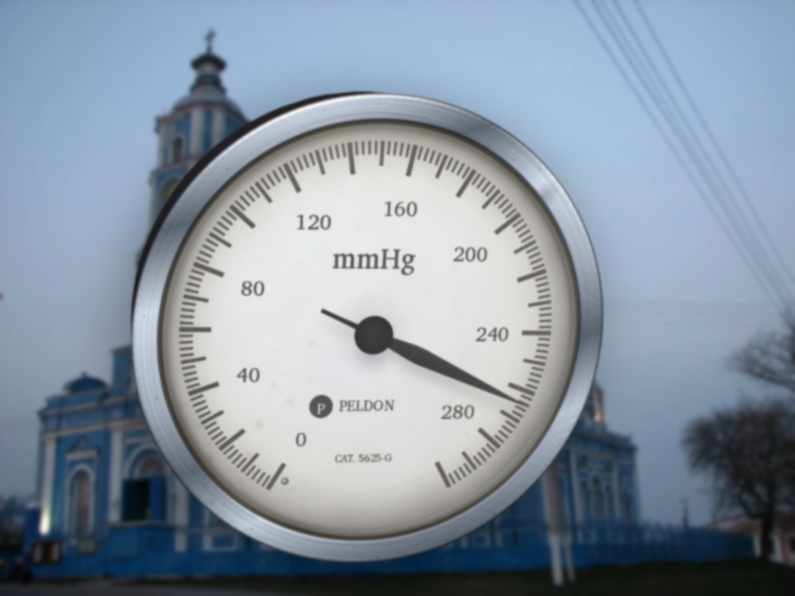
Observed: 264 mmHg
